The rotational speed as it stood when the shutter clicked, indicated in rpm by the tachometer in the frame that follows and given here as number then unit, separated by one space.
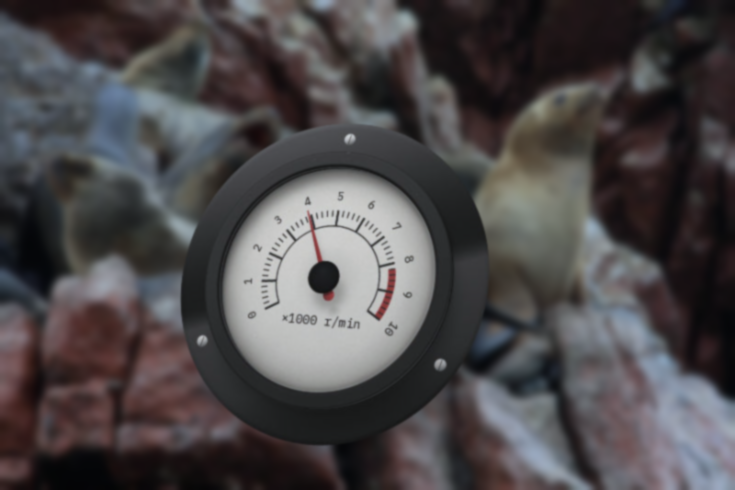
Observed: 4000 rpm
